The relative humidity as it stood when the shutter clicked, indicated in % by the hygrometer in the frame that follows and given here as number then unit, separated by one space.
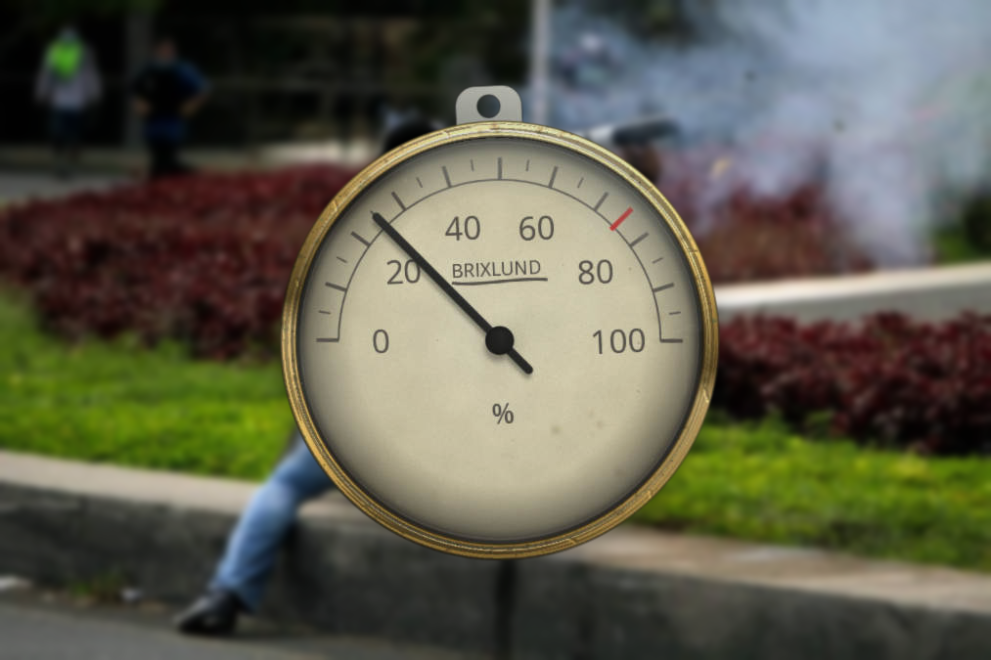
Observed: 25 %
